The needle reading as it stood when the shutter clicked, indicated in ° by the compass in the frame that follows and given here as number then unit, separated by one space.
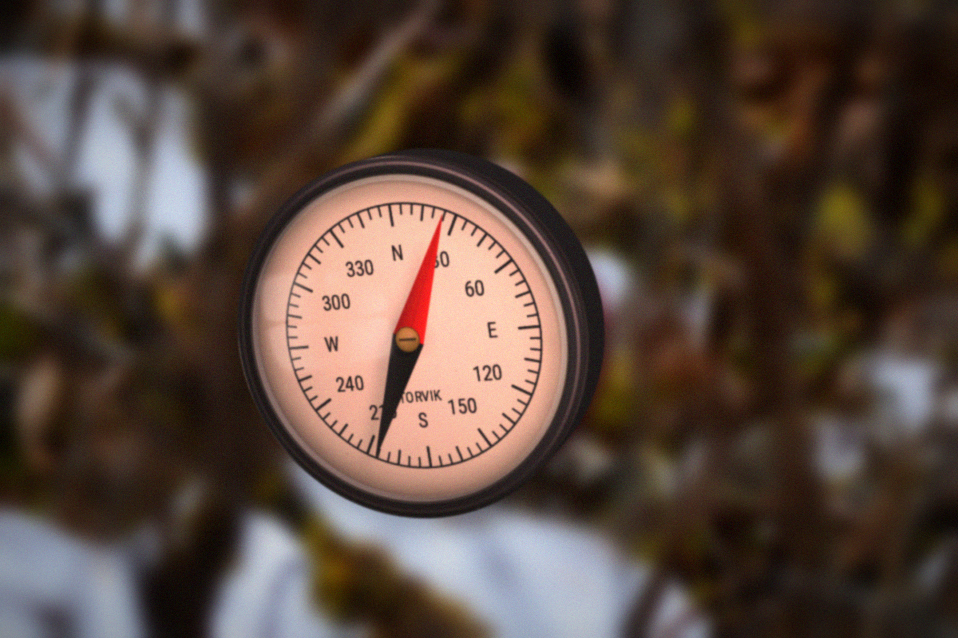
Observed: 25 °
